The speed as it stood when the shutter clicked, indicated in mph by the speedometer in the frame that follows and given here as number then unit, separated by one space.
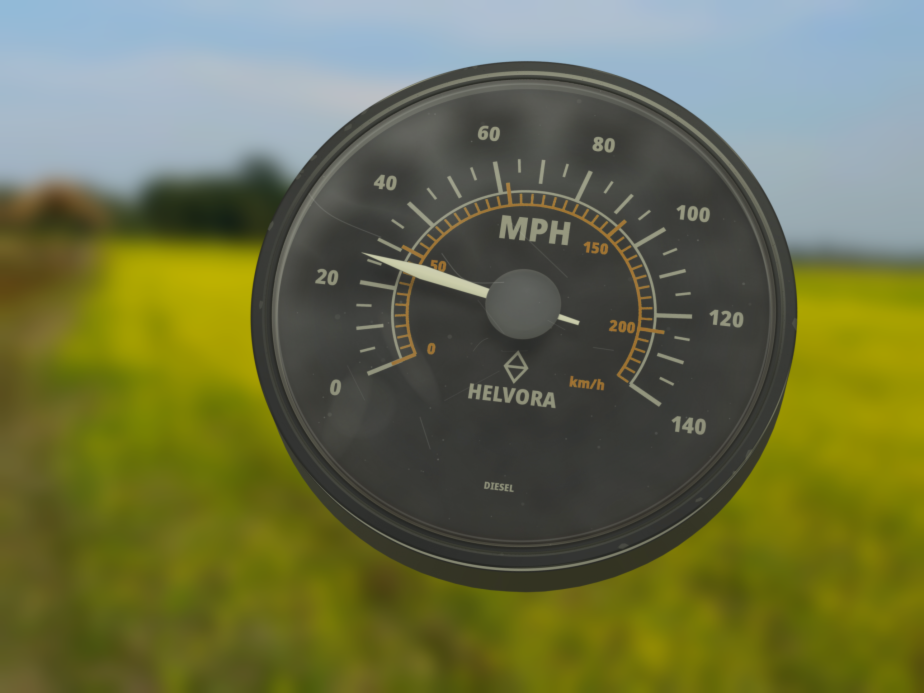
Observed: 25 mph
